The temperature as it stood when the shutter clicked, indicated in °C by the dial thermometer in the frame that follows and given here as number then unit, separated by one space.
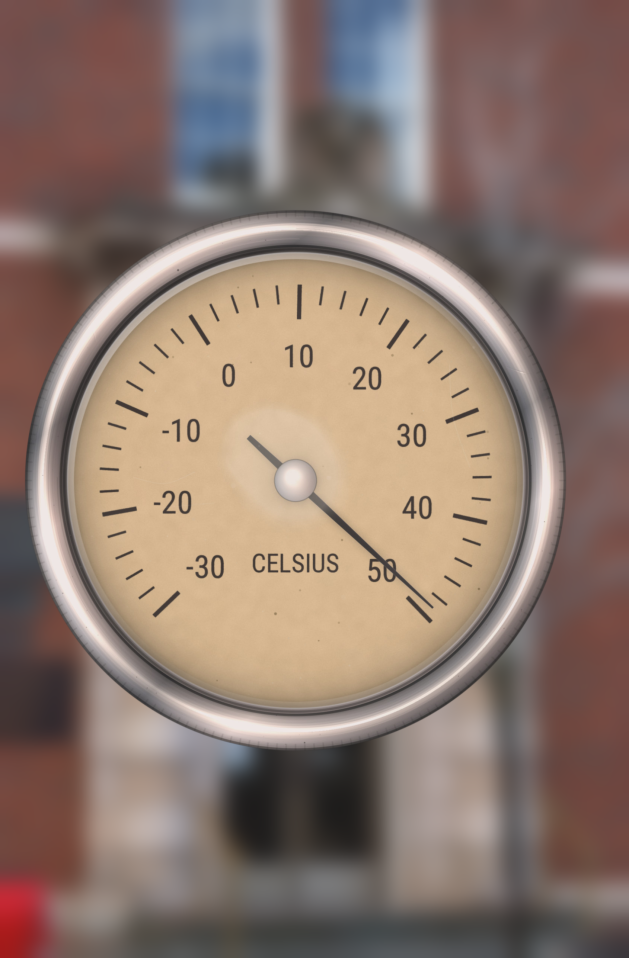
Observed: 49 °C
